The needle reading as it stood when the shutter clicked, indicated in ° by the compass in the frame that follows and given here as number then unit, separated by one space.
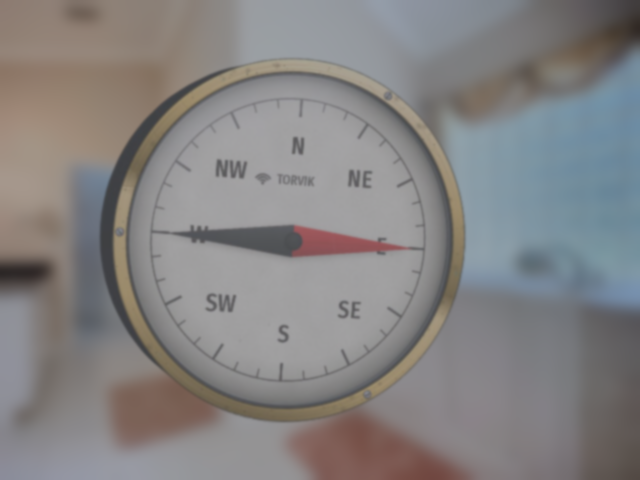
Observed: 90 °
